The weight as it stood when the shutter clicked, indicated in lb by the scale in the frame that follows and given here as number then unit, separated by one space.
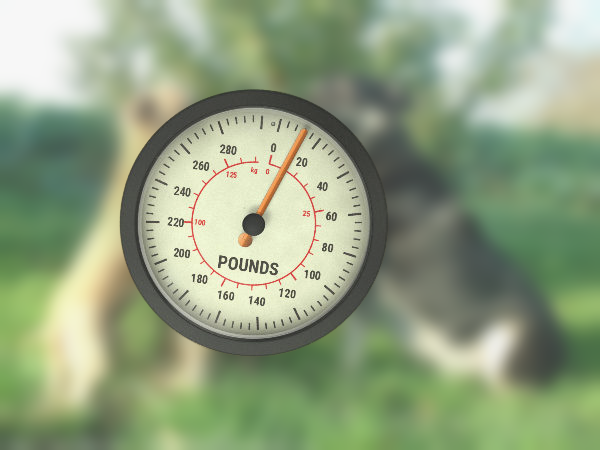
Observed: 12 lb
